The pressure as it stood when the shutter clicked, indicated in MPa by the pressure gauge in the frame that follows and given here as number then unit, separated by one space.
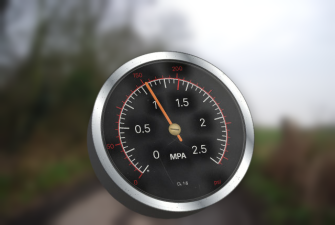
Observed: 1.05 MPa
